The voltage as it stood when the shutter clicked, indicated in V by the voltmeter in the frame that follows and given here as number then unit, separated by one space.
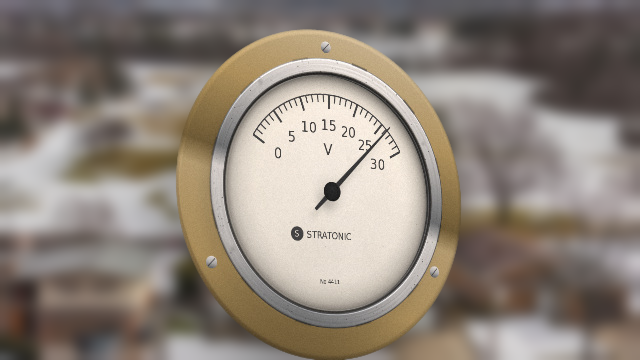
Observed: 26 V
